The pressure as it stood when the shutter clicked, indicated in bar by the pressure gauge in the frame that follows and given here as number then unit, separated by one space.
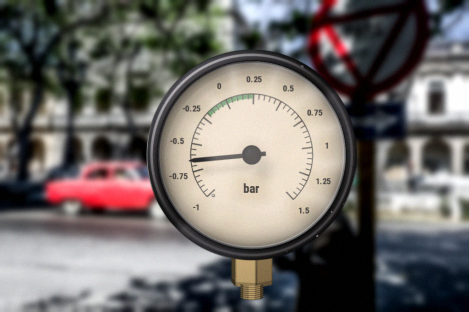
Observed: -0.65 bar
